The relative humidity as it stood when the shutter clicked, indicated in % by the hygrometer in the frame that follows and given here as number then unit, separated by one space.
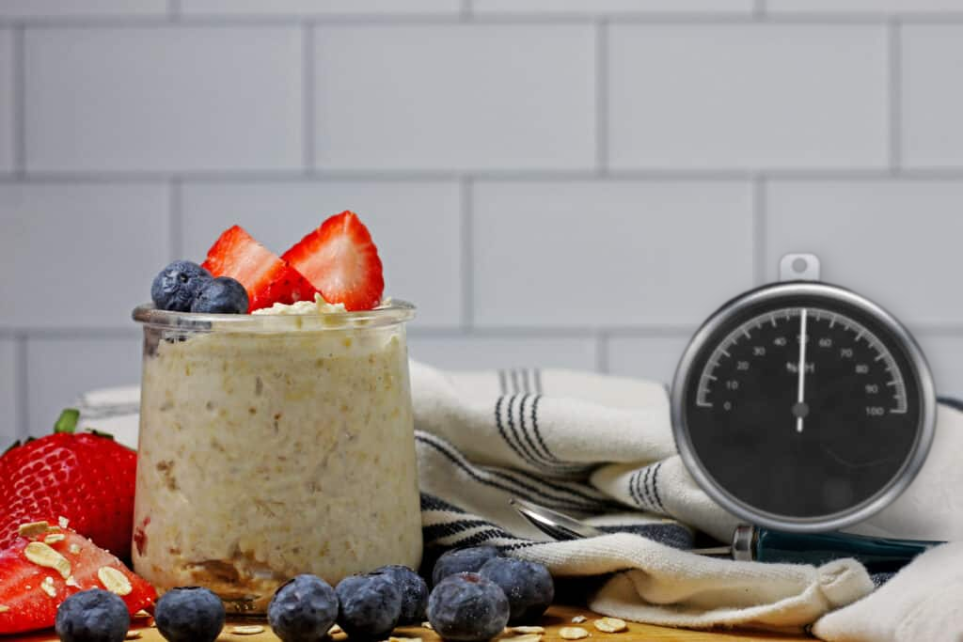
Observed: 50 %
